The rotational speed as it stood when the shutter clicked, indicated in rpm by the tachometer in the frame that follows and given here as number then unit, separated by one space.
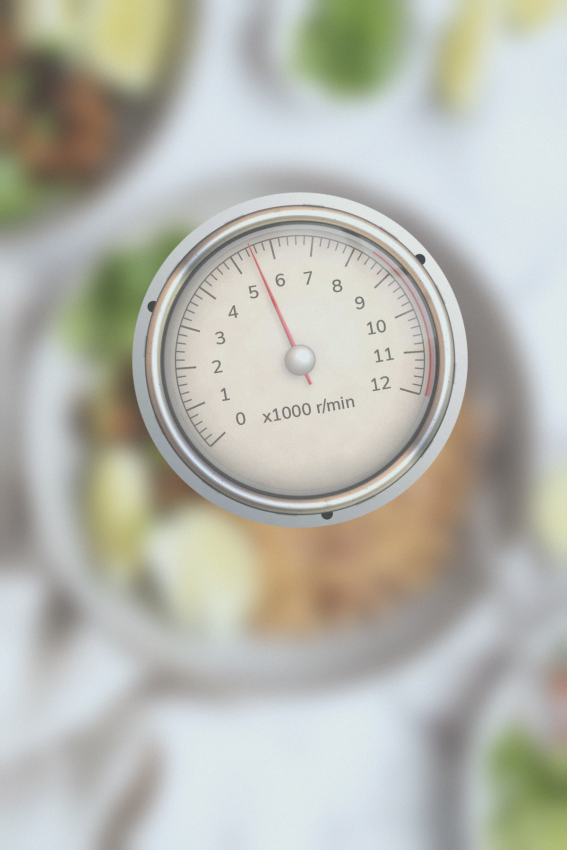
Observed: 5500 rpm
